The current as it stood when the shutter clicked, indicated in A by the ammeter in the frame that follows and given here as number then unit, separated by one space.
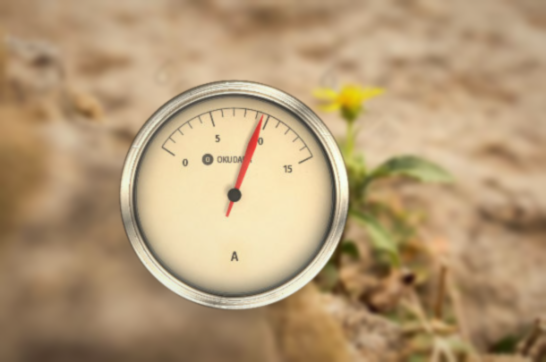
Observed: 9.5 A
